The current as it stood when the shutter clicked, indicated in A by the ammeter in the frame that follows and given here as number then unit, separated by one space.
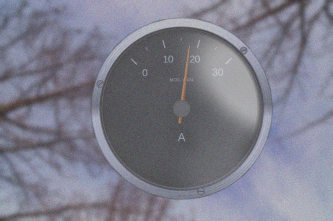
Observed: 17.5 A
